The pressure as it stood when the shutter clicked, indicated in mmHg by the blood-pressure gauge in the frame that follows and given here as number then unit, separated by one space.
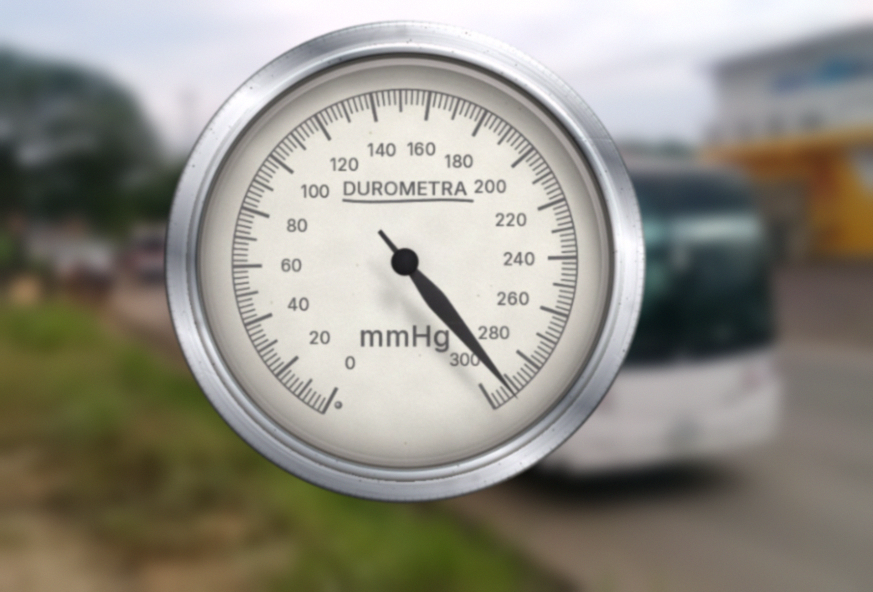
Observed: 292 mmHg
